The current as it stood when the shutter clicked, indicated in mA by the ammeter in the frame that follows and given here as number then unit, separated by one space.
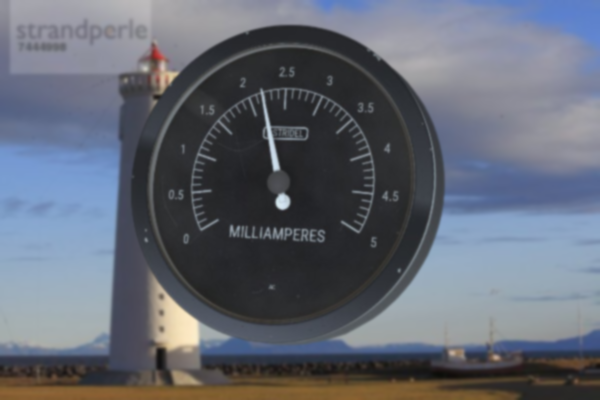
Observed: 2.2 mA
